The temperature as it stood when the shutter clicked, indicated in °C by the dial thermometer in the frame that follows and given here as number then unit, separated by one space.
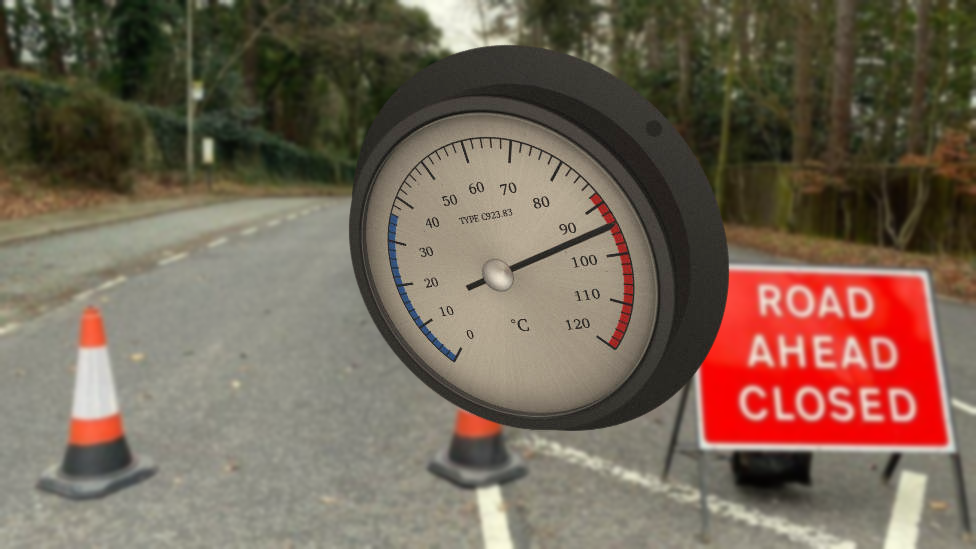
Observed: 94 °C
